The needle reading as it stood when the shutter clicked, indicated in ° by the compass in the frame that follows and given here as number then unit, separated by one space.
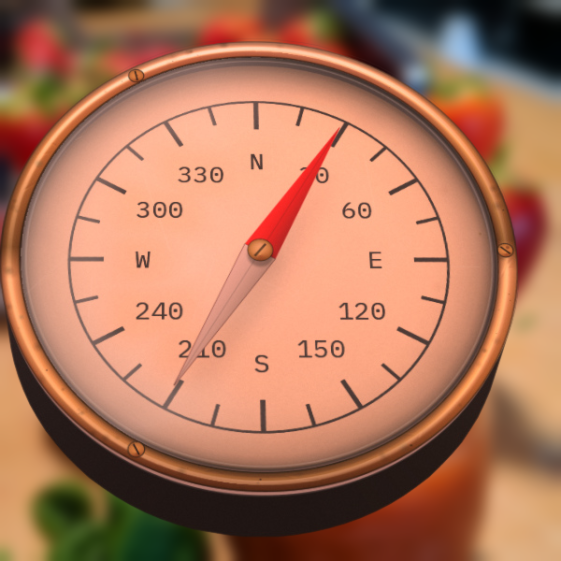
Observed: 30 °
